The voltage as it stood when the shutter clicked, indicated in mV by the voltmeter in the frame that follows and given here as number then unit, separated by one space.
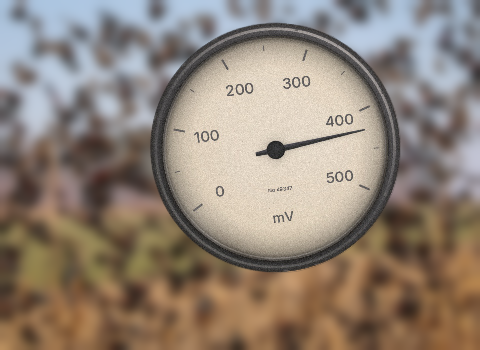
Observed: 425 mV
